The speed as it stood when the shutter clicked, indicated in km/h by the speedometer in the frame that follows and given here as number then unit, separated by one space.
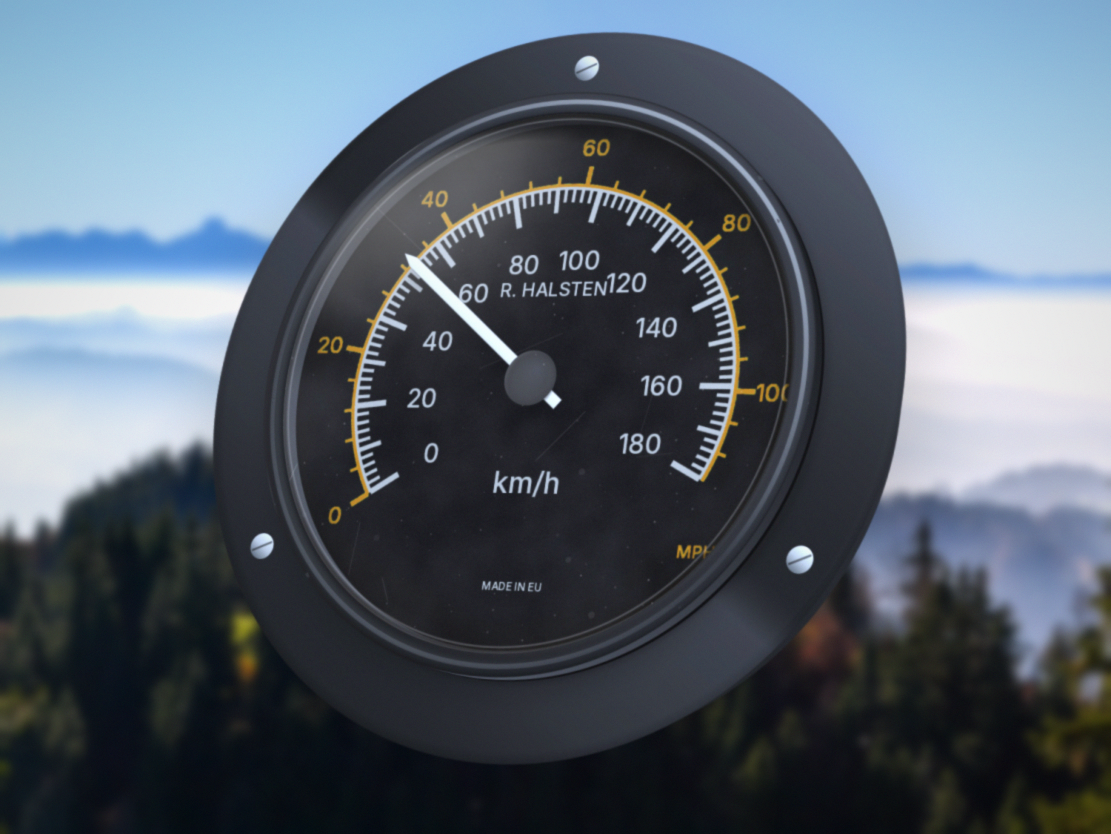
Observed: 54 km/h
